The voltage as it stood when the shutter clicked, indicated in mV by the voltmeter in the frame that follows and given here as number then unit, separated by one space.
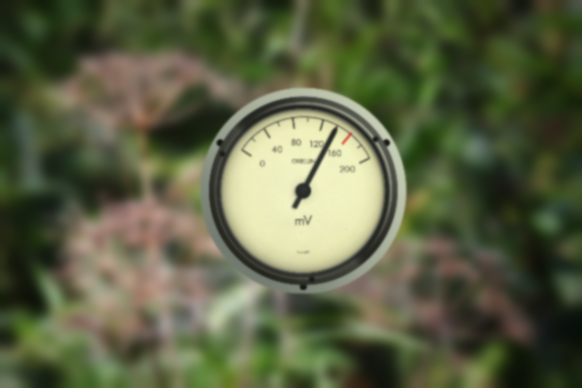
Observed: 140 mV
